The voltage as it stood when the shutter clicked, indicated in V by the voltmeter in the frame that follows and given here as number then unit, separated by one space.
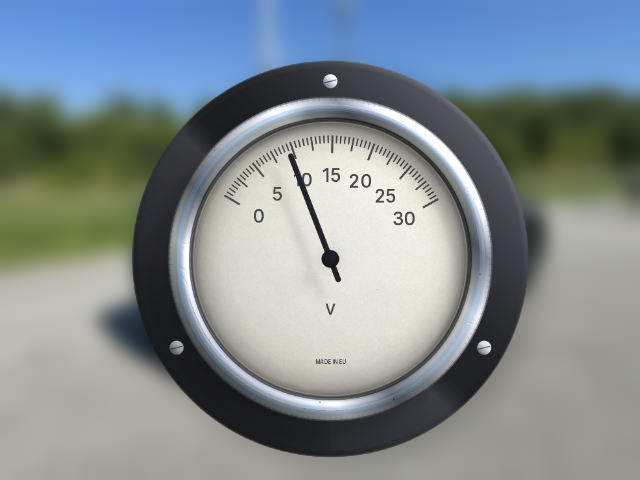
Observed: 9.5 V
